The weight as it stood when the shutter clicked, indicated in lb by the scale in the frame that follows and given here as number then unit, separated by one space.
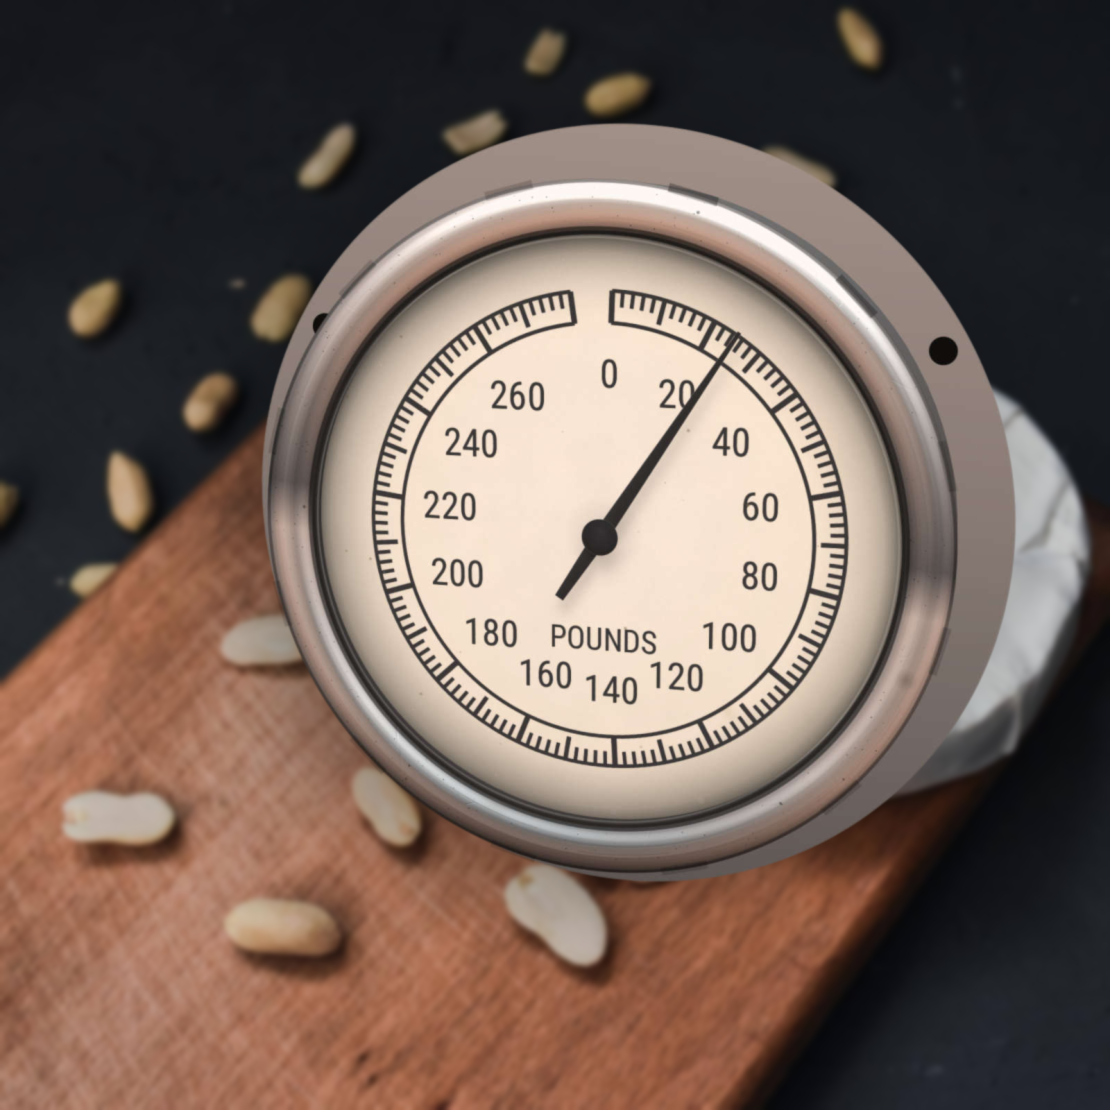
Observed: 25 lb
